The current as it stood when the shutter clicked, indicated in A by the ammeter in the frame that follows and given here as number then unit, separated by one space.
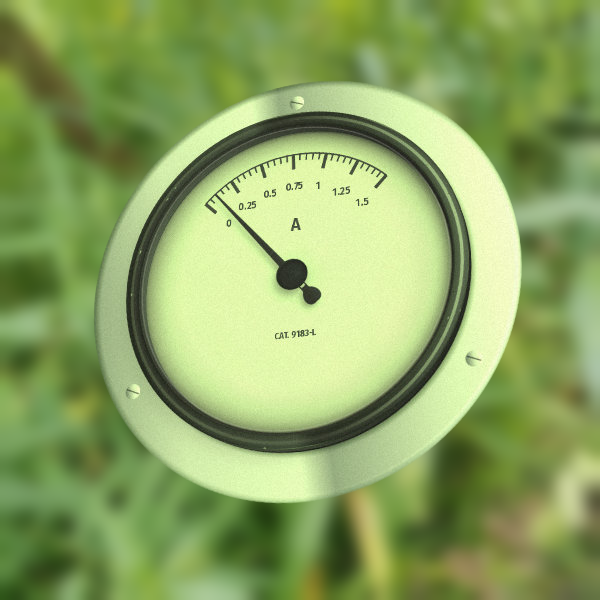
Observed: 0.1 A
